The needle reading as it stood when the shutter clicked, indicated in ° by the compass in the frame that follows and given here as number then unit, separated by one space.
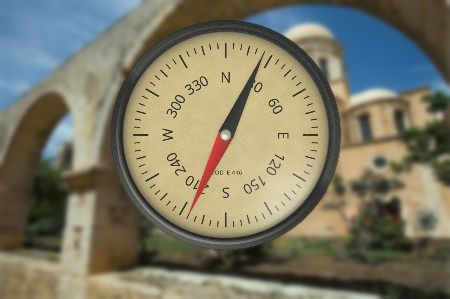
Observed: 205 °
